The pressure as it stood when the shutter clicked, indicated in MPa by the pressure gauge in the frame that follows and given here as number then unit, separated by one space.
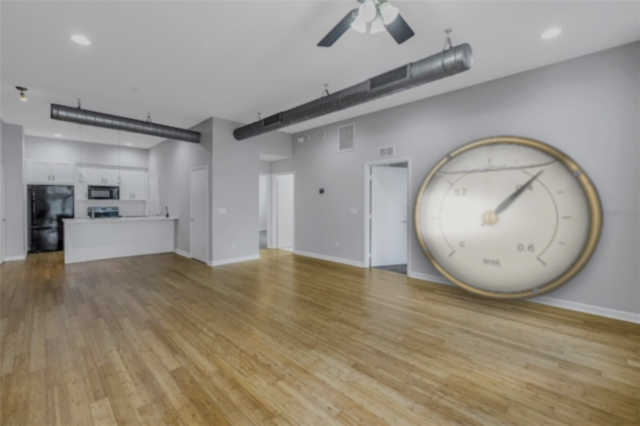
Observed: 0.4 MPa
